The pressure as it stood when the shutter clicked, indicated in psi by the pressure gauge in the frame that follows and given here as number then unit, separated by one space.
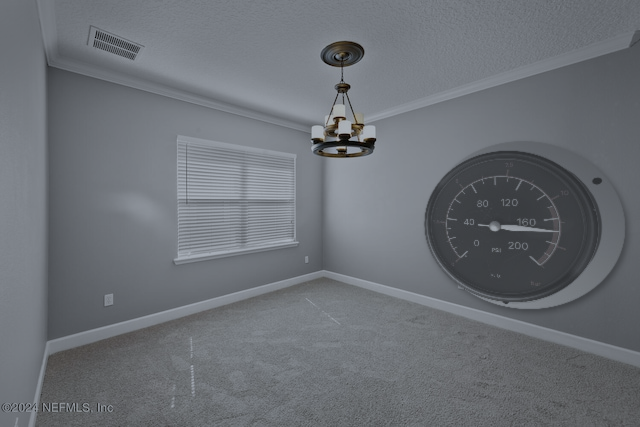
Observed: 170 psi
